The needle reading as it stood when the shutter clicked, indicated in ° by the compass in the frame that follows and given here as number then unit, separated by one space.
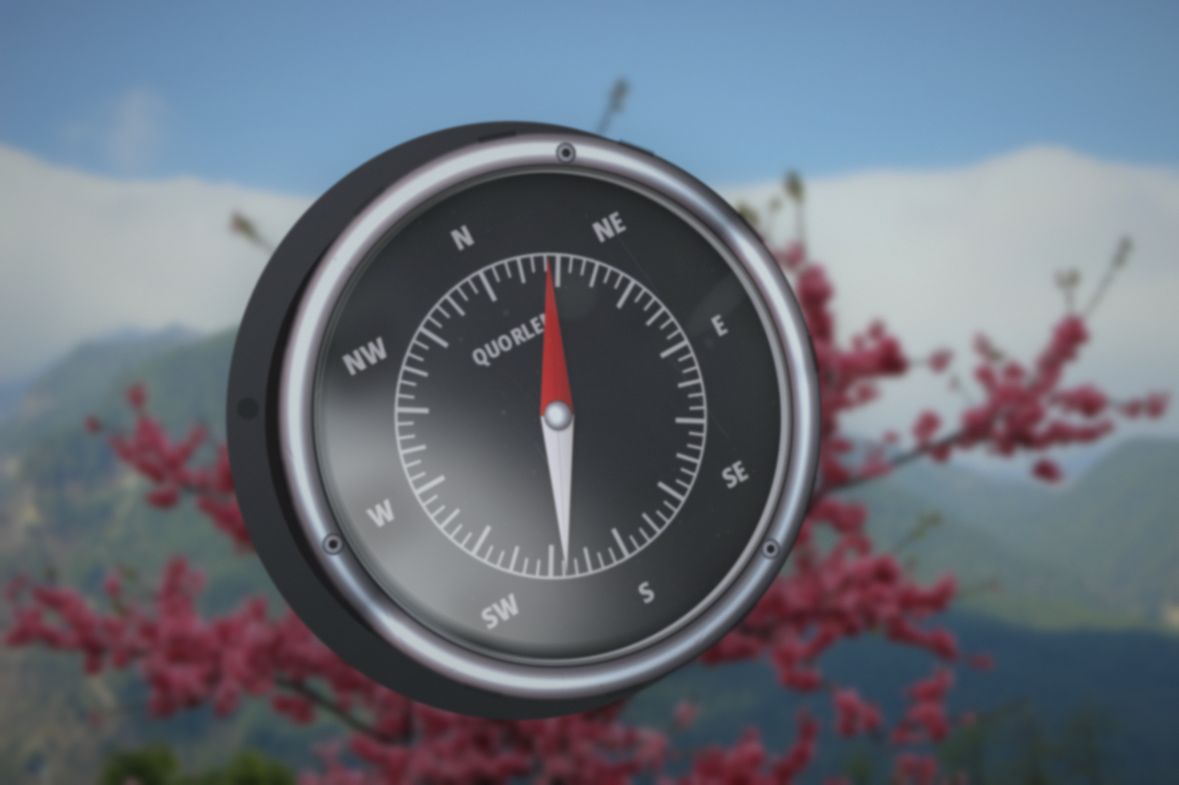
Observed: 25 °
